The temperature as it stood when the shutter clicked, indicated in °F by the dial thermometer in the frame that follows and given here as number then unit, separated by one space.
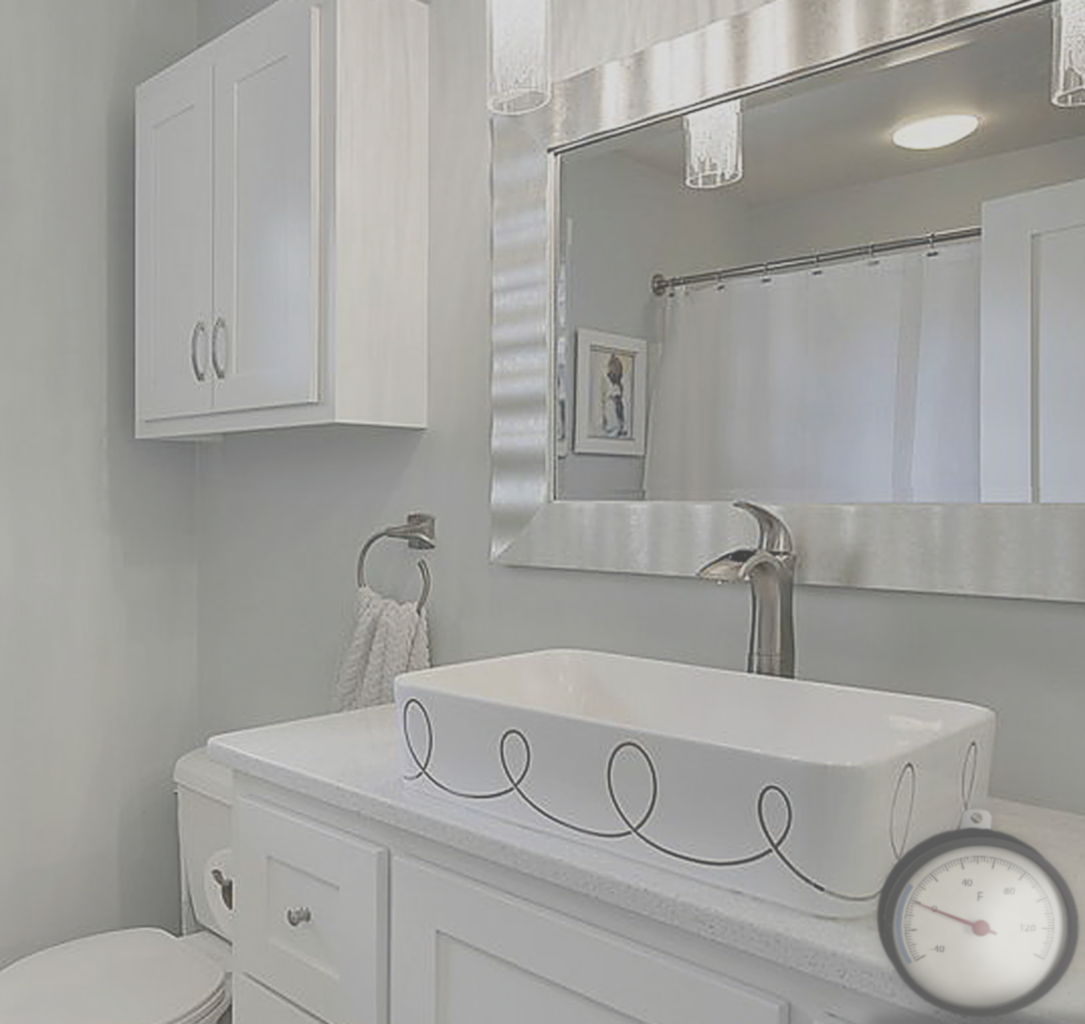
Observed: 0 °F
